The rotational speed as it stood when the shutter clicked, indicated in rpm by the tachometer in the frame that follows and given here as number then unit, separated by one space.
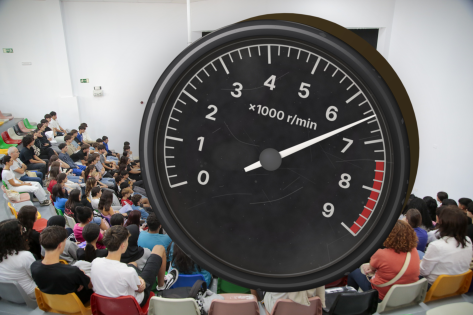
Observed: 6500 rpm
